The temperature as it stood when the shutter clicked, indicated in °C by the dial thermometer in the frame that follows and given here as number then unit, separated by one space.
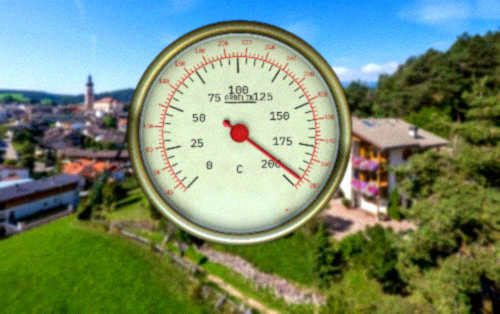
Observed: 195 °C
